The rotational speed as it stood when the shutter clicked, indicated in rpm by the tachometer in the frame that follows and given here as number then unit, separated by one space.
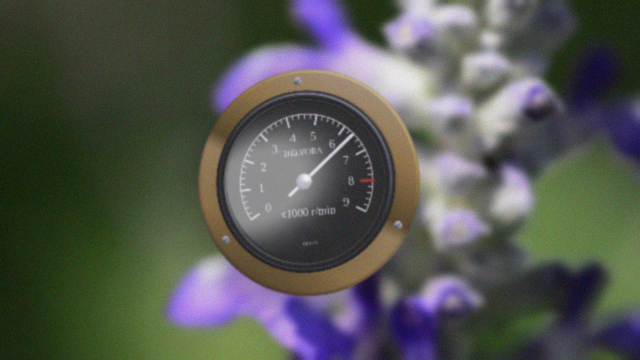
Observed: 6400 rpm
